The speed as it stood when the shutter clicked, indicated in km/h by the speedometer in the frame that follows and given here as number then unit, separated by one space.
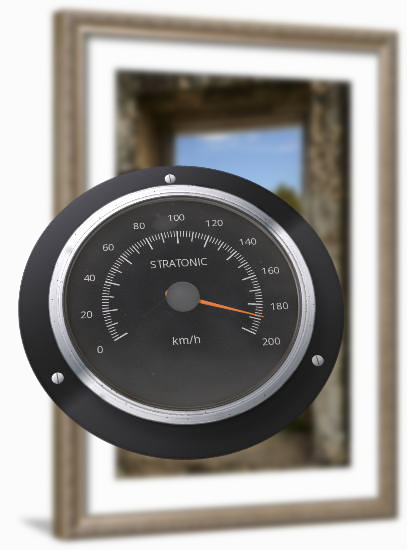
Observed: 190 km/h
